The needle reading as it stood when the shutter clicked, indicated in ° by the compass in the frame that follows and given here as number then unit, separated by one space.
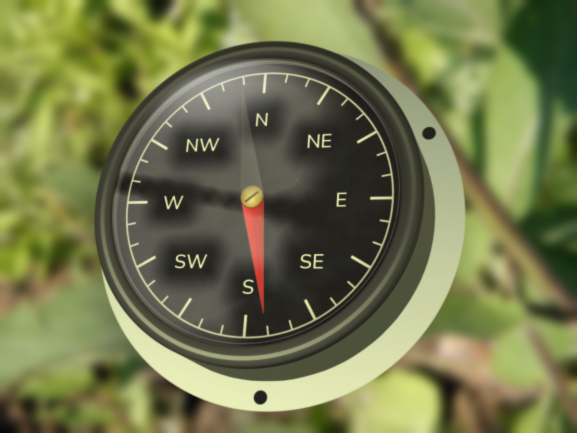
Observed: 170 °
